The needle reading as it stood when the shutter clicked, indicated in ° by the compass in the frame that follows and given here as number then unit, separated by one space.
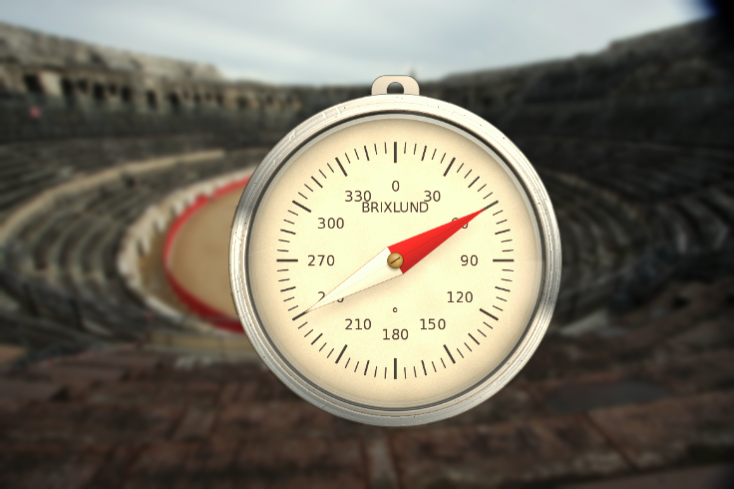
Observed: 60 °
